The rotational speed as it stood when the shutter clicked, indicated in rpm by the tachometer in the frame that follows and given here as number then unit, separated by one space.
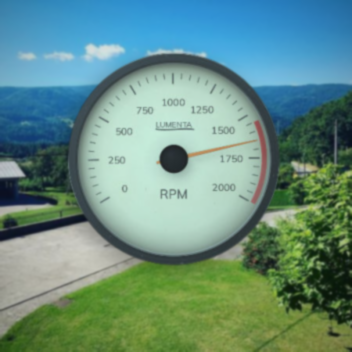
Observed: 1650 rpm
